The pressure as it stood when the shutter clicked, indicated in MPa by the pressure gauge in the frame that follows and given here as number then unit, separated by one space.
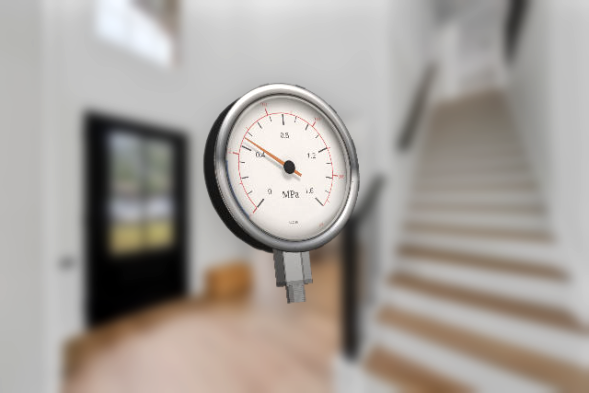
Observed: 0.45 MPa
